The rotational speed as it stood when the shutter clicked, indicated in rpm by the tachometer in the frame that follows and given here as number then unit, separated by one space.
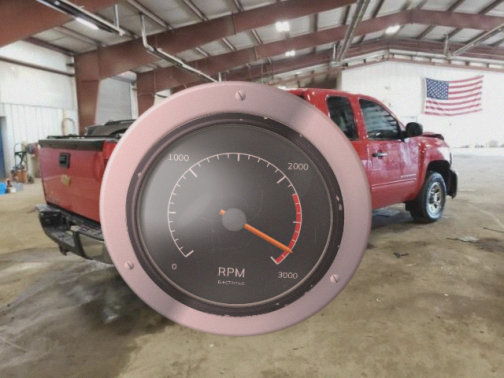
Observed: 2800 rpm
